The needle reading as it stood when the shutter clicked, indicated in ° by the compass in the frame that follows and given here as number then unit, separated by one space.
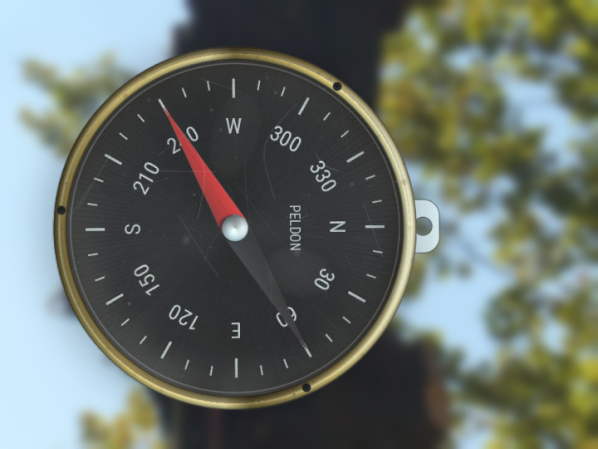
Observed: 240 °
